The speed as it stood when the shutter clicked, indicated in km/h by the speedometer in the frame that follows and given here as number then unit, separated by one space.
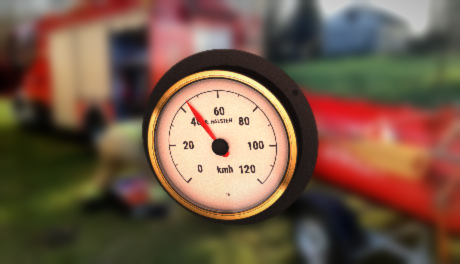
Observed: 45 km/h
